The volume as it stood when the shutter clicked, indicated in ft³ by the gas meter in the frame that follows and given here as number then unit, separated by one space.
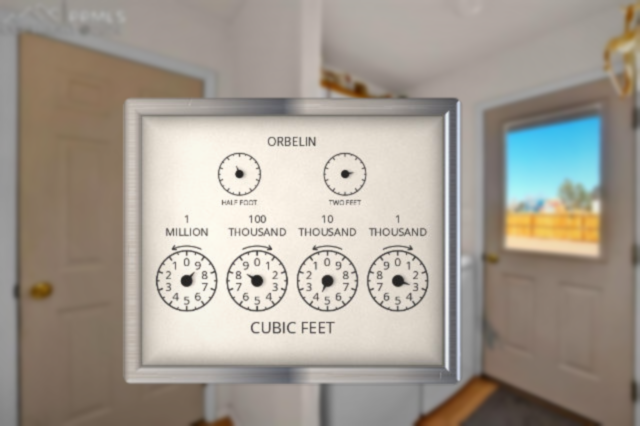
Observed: 884300 ft³
